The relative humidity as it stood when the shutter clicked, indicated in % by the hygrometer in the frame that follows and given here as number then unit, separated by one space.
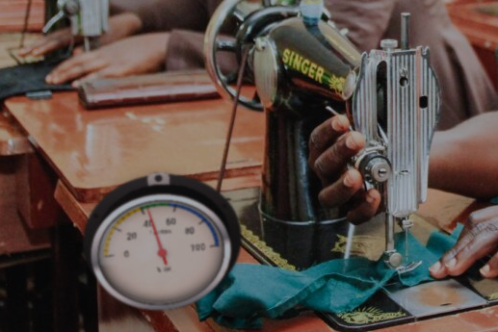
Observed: 44 %
